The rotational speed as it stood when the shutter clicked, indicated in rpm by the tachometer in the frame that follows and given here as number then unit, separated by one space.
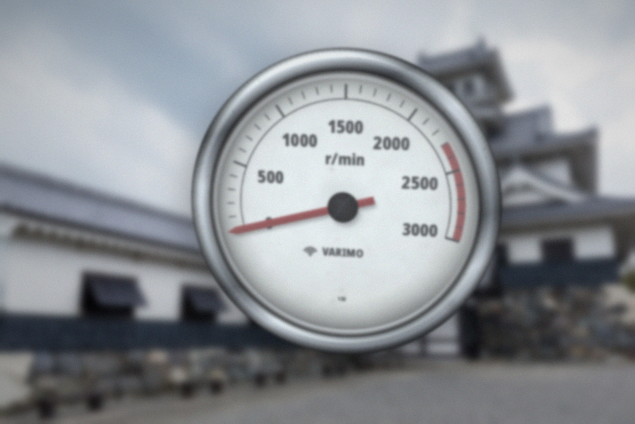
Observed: 0 rpm
